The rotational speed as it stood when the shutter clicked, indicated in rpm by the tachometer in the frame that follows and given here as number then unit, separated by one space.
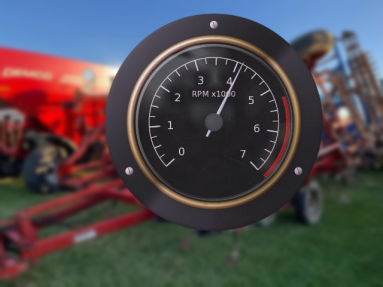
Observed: 4125 rpm
